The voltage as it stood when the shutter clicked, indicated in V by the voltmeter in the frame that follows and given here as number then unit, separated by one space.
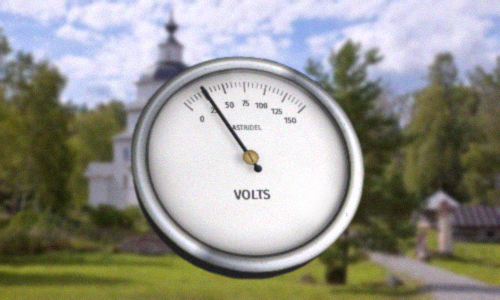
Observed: 25 V
